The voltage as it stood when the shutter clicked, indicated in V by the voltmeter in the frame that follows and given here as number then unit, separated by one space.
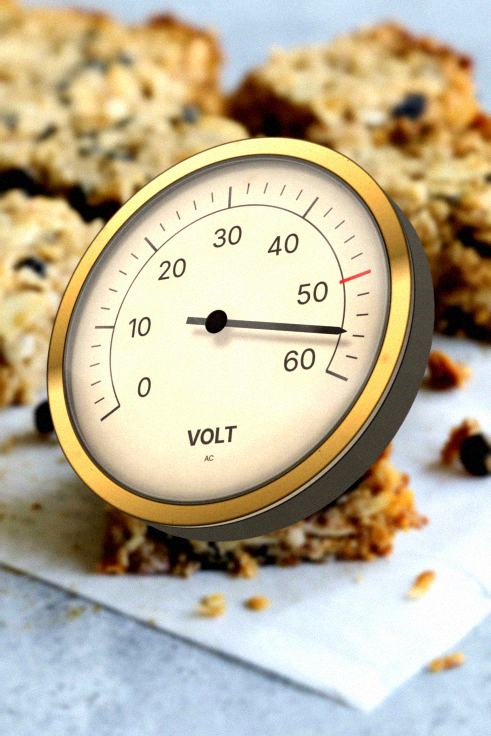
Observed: 56 V
